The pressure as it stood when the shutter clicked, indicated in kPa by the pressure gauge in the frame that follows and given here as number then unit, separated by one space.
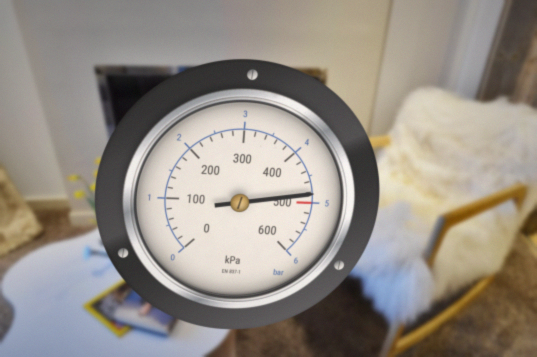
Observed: 480 kPa
